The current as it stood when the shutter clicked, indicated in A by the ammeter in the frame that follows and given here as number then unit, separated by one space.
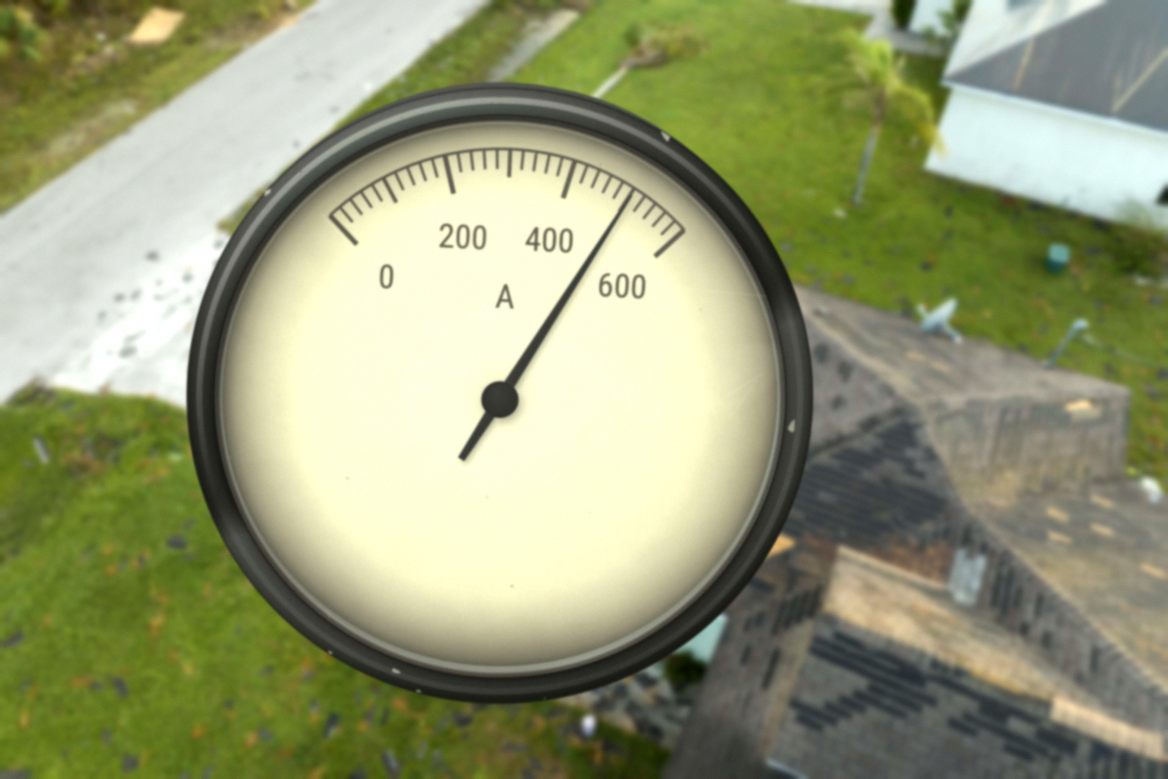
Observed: 500 A
